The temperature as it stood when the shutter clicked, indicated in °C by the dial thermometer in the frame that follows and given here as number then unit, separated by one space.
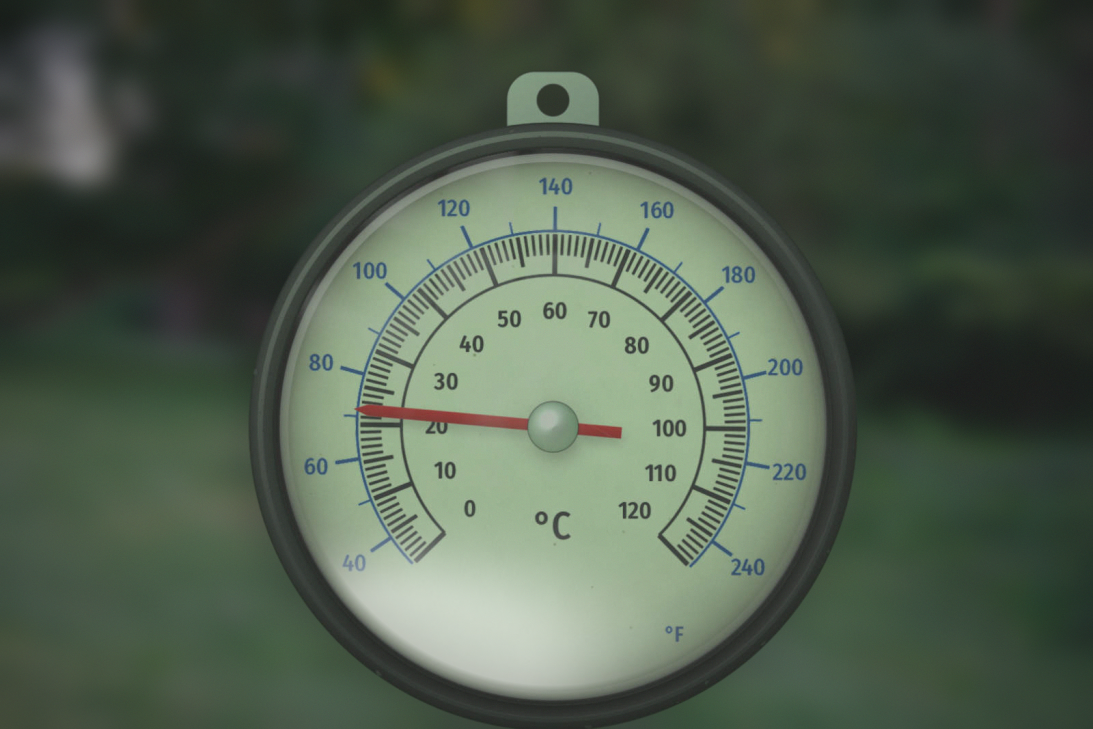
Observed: 22 °C
